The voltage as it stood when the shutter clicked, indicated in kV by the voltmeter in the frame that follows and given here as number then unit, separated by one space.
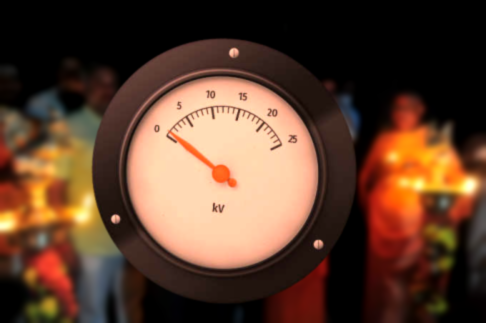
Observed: 1 kV
